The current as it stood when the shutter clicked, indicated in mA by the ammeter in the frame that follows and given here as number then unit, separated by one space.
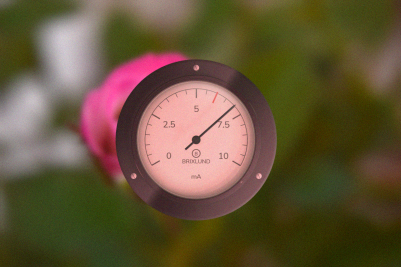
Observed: 7 mA
